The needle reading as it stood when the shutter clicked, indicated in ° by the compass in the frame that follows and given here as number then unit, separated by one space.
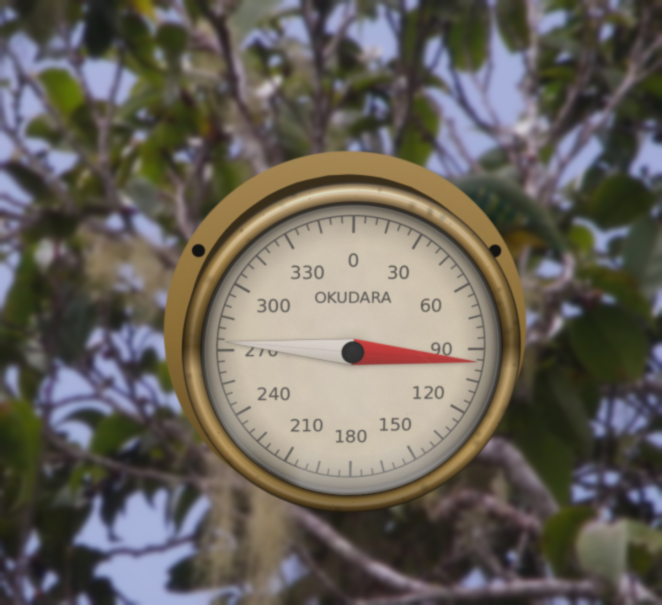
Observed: 95 °
